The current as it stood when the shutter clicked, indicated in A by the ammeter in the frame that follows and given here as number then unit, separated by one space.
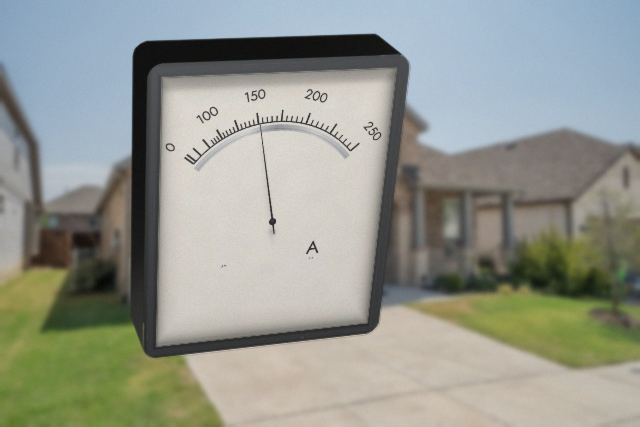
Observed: 150 A
